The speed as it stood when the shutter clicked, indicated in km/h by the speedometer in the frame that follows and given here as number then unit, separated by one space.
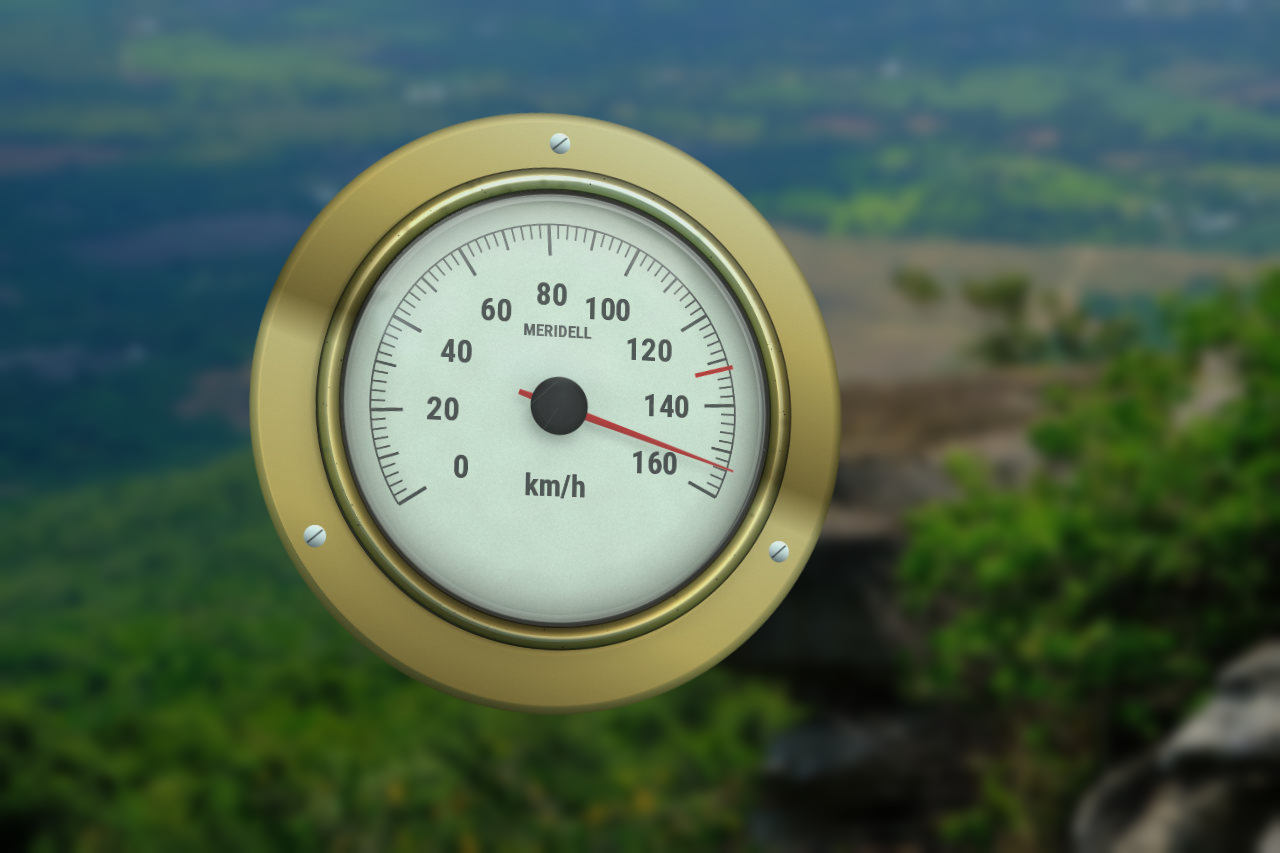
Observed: 154 km/h
